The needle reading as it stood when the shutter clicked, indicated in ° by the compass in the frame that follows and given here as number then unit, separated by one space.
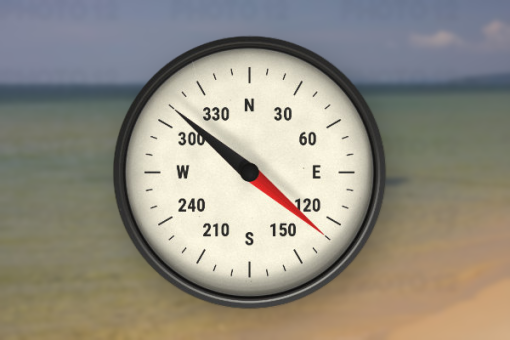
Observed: 130 °
